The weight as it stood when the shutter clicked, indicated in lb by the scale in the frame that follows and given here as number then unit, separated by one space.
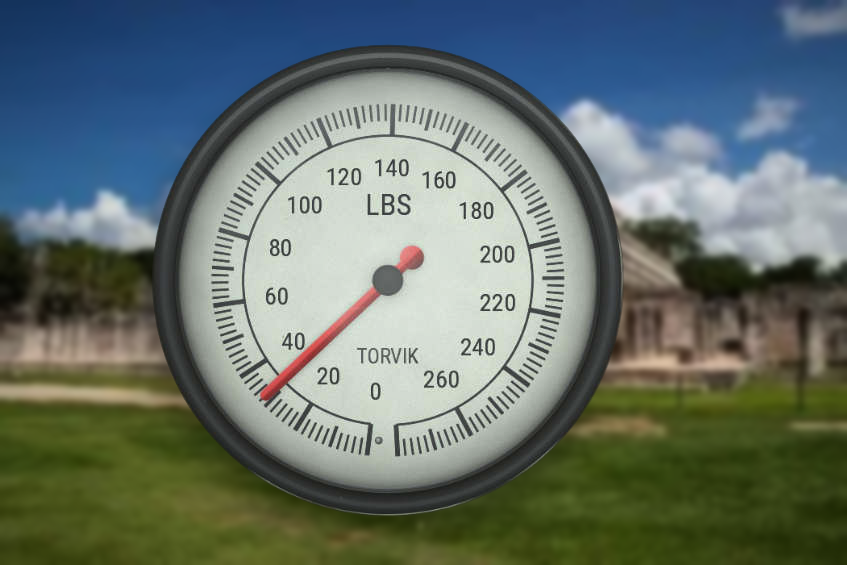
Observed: 32 lb
